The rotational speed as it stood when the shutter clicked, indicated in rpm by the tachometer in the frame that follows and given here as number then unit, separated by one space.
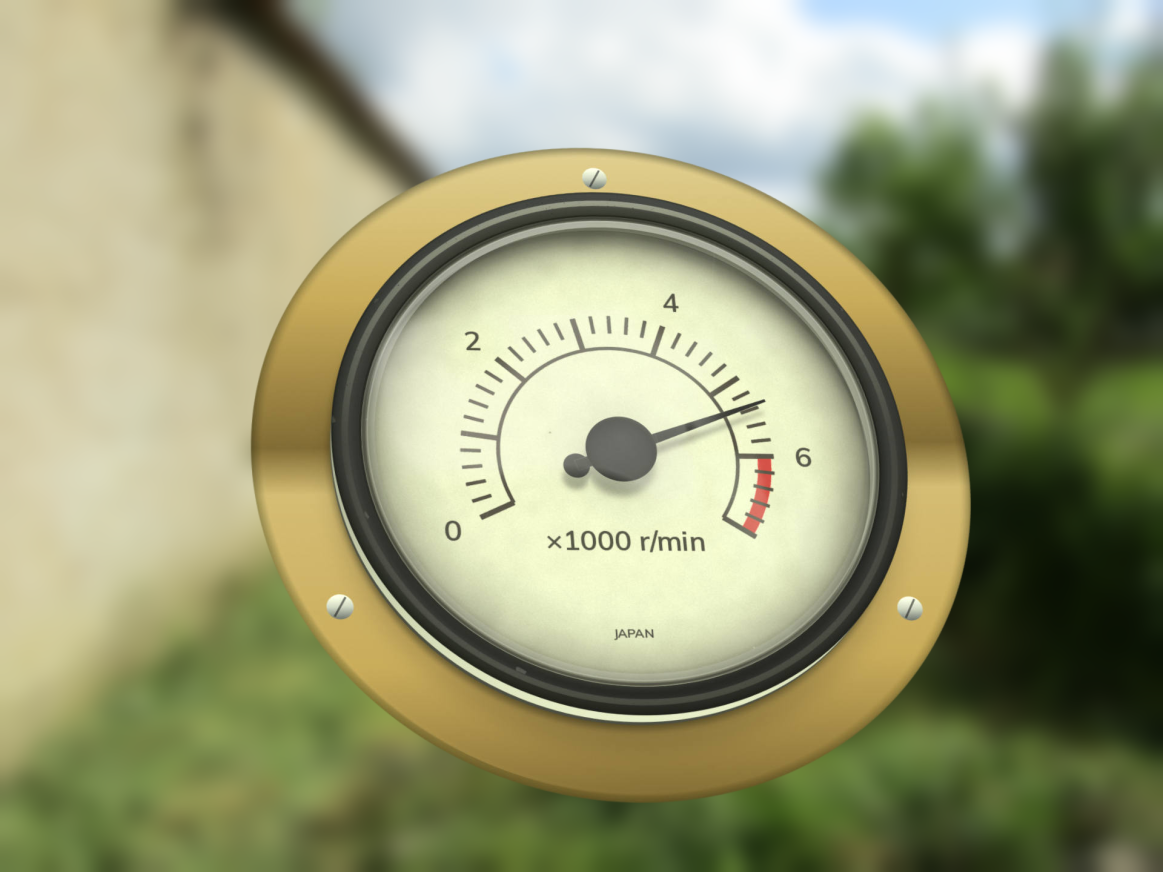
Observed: 5400 rpm
